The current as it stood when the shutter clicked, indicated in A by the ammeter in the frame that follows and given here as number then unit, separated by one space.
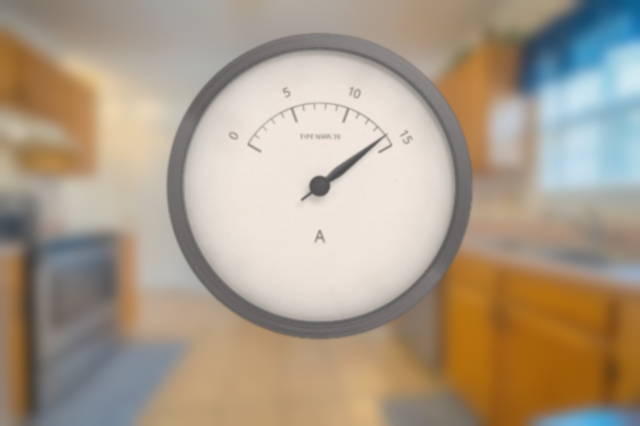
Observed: 14 A
